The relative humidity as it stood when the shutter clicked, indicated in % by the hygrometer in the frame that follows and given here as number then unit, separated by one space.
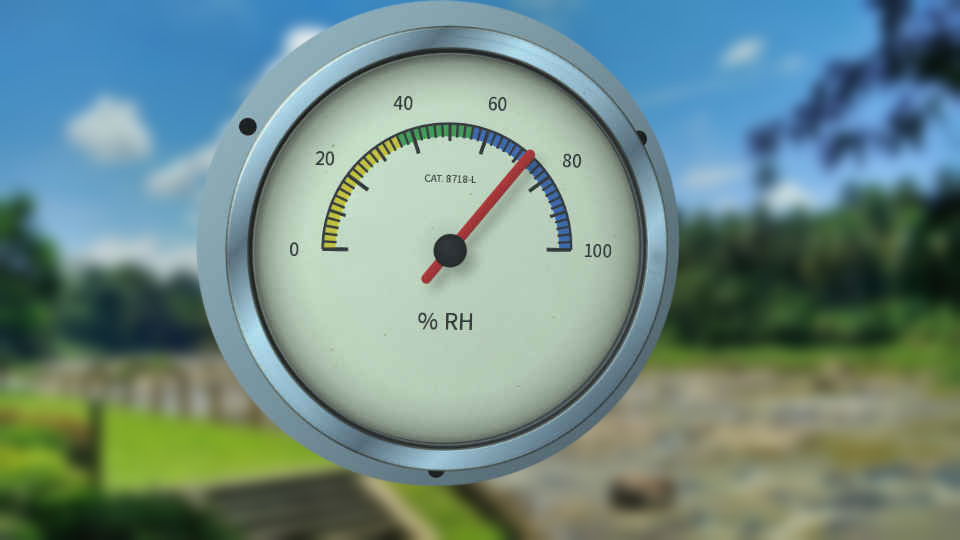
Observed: 72 %
